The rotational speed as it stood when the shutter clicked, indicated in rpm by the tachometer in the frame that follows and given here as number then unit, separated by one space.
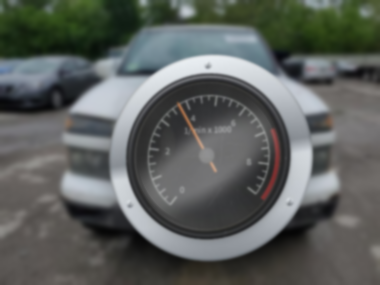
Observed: 3750 rpm
